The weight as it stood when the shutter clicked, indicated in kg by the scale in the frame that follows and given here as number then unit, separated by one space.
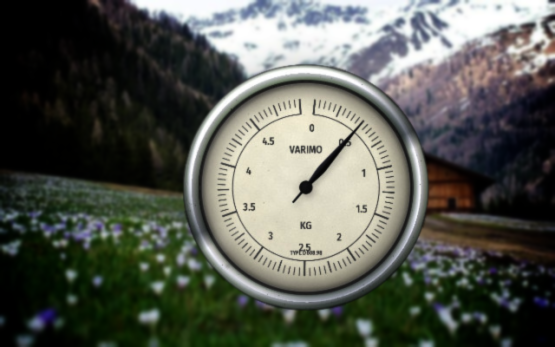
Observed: 0.5 kg
